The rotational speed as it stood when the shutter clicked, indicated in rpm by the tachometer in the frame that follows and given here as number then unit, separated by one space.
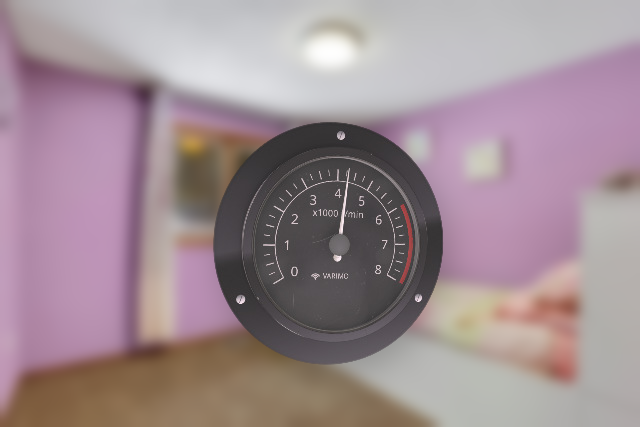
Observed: 4250 rpm
